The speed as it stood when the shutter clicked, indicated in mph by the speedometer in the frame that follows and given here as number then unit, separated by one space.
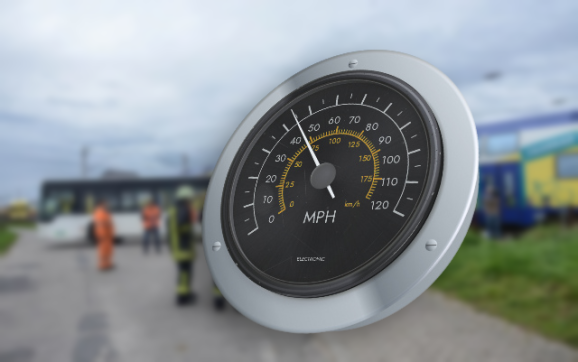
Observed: 45 mph
